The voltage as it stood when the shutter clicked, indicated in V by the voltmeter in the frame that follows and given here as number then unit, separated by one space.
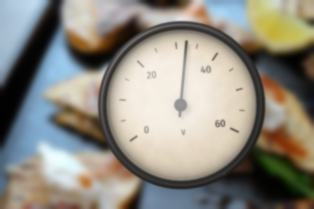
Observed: 32.5 V
